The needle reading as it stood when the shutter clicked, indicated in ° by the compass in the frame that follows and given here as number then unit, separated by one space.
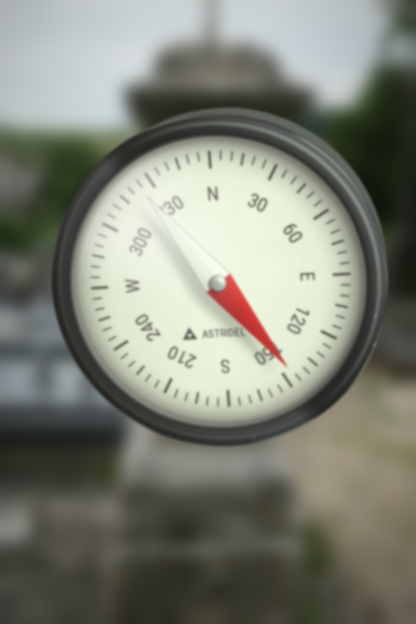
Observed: 145 °
